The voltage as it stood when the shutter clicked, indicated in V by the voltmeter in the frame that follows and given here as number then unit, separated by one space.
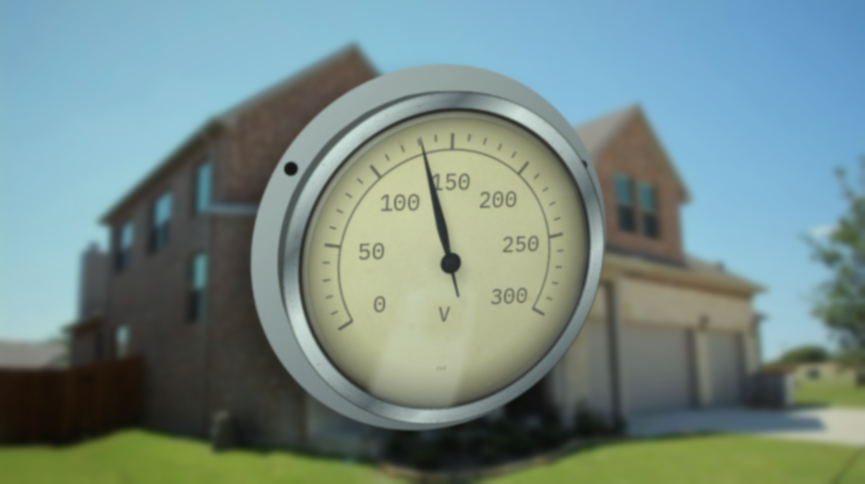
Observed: 130 V
